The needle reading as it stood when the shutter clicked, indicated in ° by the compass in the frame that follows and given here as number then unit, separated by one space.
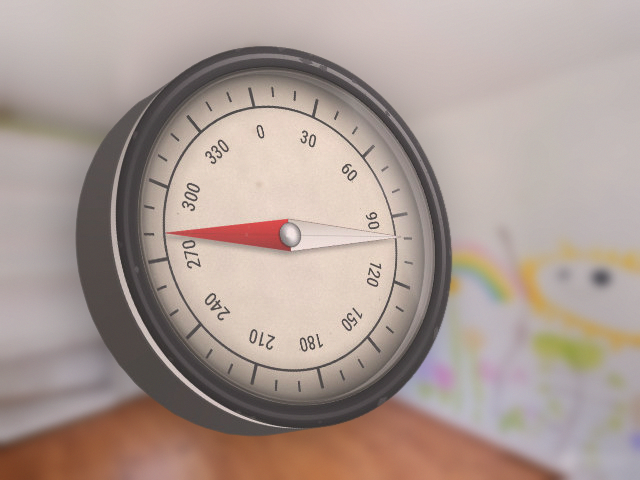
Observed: 280 °
